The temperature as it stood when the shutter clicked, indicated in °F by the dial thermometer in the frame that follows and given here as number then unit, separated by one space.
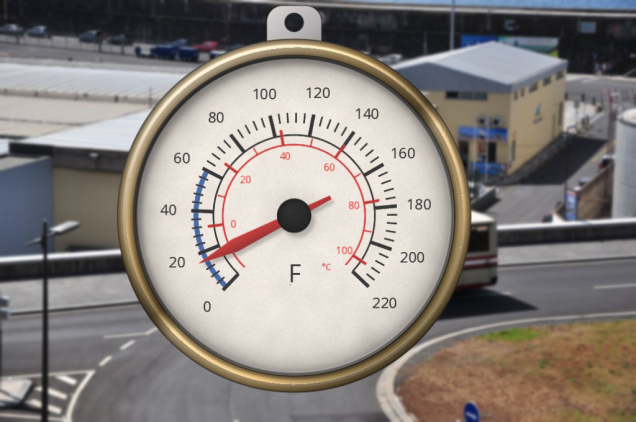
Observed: 16 °F
